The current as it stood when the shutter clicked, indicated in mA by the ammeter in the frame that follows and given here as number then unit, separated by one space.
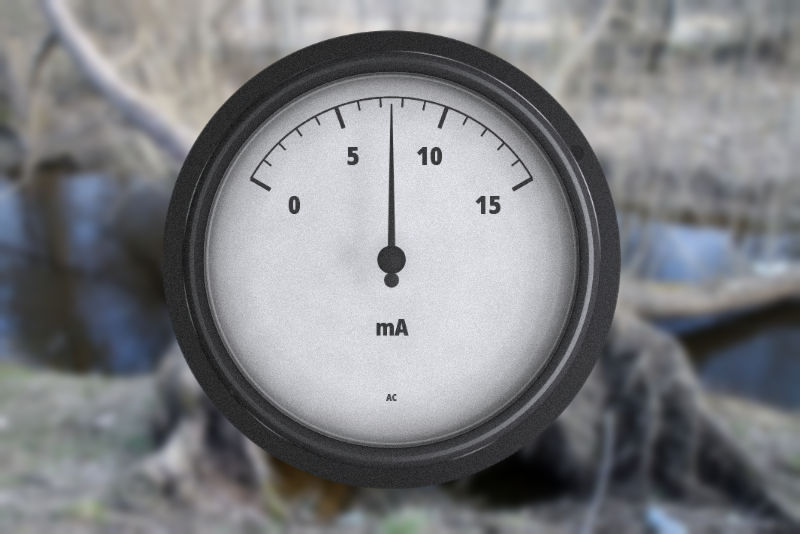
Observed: 7.5 mA
